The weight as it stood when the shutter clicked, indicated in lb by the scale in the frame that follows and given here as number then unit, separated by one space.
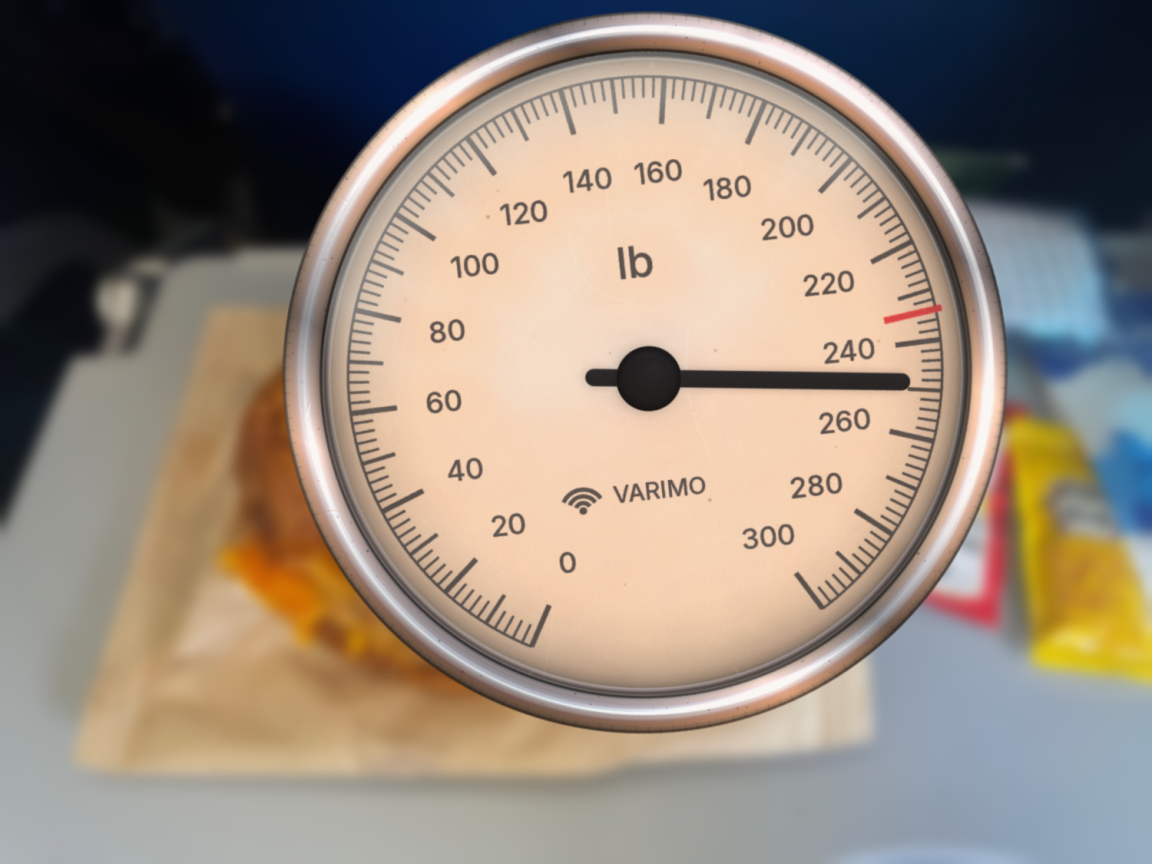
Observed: 248 lb
